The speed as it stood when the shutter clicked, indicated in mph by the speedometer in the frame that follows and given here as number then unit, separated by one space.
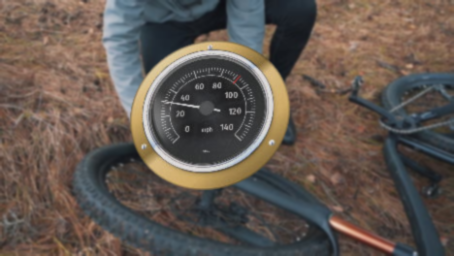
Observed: 30 mph
